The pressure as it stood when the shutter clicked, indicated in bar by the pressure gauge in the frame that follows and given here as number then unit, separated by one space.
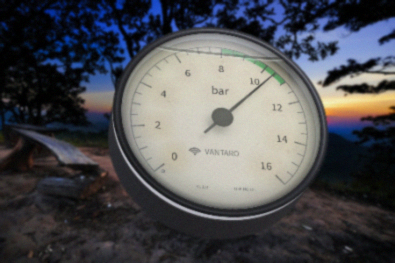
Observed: 10.5 bar
